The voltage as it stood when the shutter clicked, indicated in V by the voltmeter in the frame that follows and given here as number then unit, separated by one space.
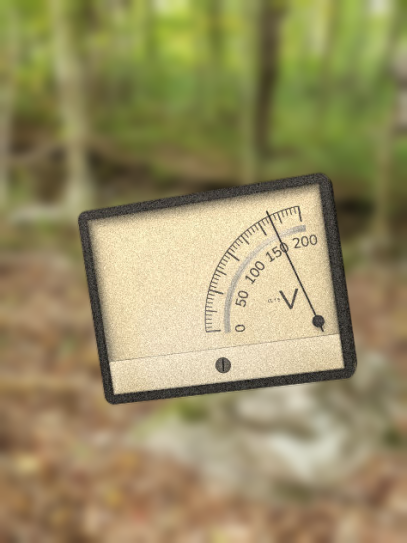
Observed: 165 V
